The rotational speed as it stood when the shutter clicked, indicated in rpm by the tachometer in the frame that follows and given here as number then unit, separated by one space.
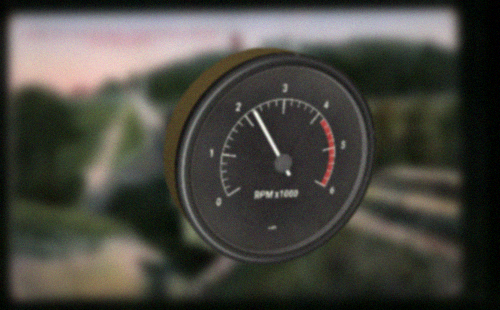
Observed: 2200 rpm
